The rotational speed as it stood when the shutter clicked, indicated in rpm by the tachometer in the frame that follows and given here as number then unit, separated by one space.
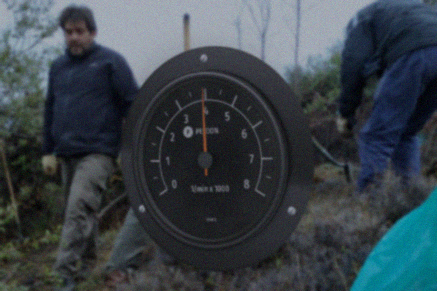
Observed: 4000 rpm
